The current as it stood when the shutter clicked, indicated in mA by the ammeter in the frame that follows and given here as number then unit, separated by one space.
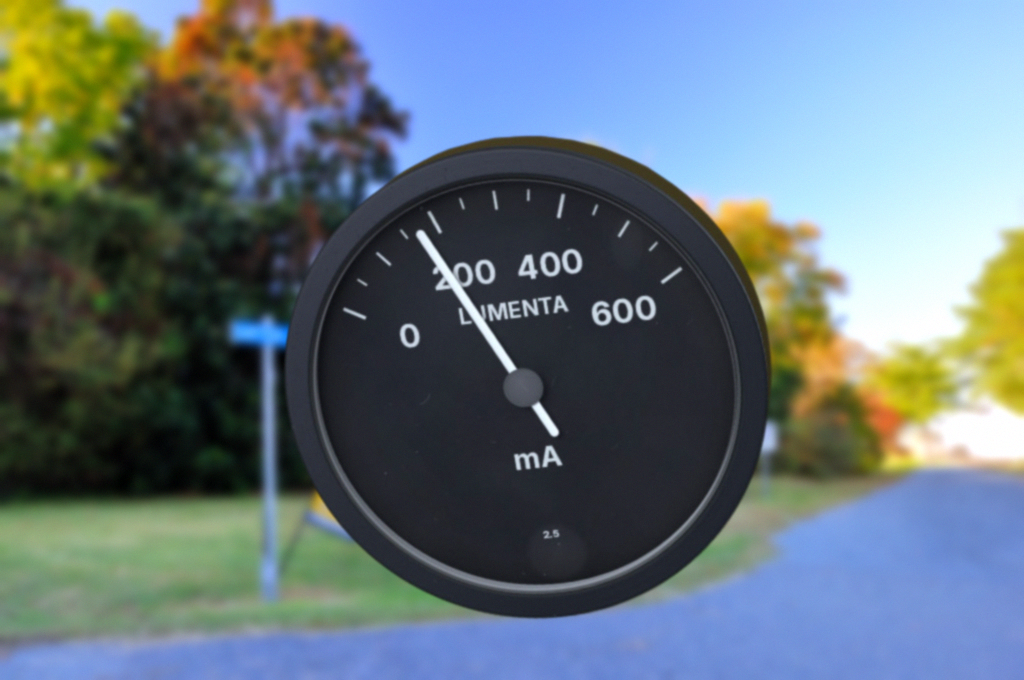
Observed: 175 mA
